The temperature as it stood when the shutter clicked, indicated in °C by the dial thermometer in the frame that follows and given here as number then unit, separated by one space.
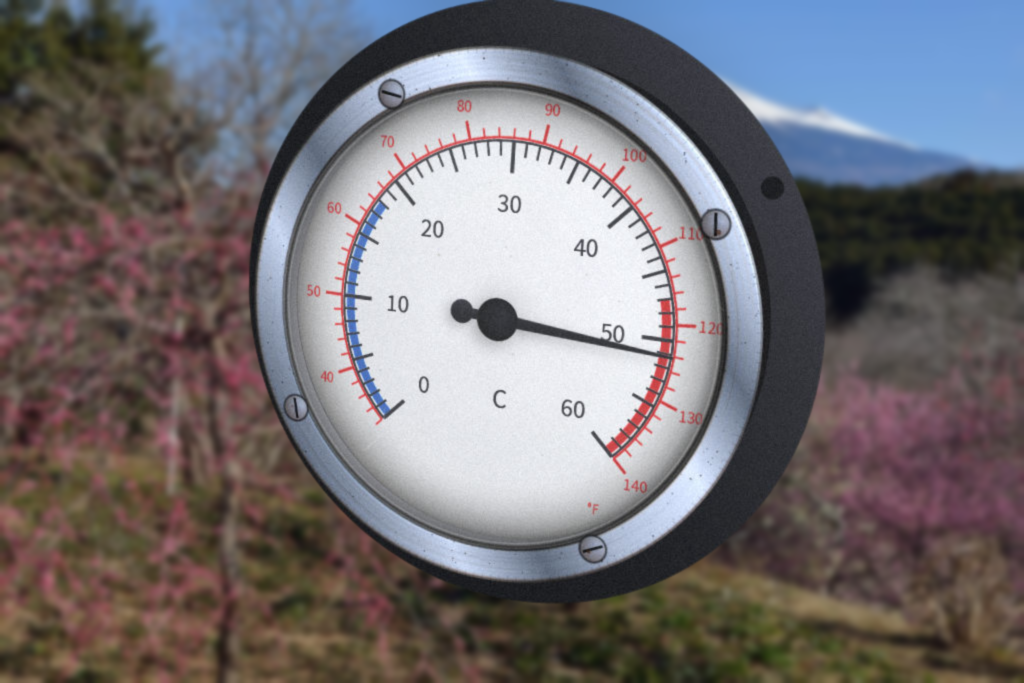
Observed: 51 °C
